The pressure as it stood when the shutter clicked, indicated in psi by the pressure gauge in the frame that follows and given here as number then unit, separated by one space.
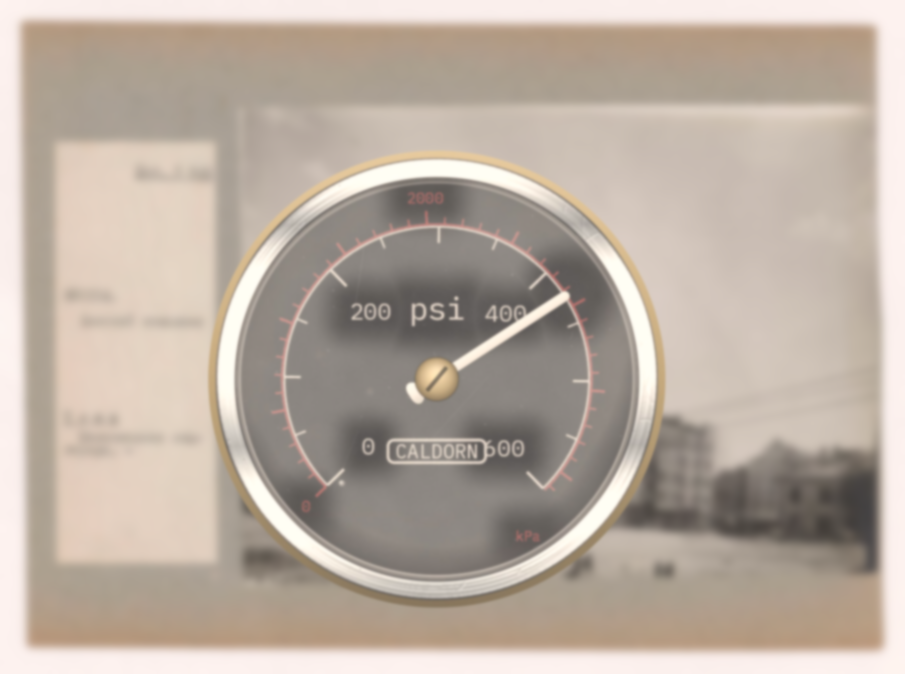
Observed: 425 psi
